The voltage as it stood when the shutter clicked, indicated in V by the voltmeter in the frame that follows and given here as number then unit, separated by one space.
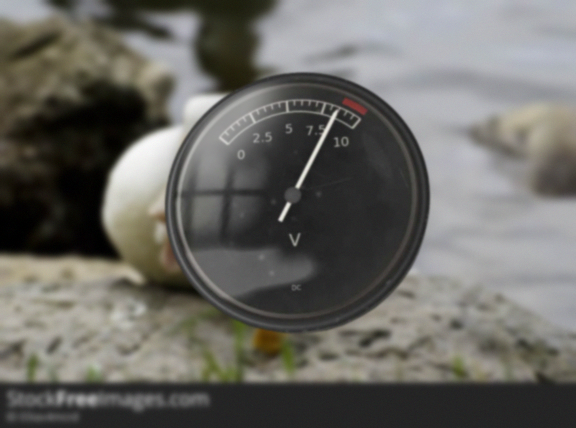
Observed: 8.5 V
